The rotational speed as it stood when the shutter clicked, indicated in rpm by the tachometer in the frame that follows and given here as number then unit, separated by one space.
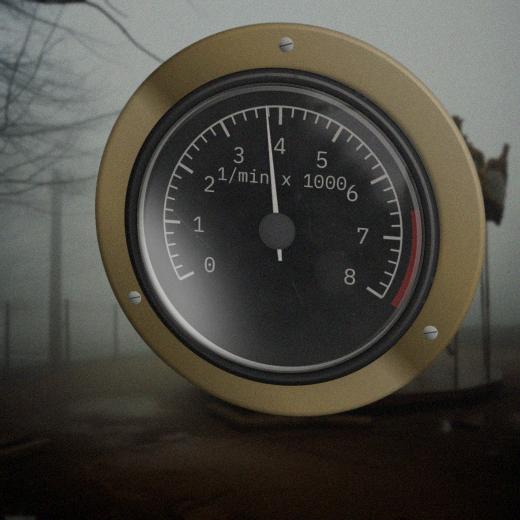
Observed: 3800 rpm
